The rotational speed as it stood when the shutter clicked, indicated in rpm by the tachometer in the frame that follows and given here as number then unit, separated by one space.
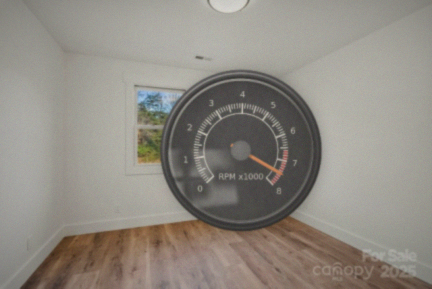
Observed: 7500 rpm
